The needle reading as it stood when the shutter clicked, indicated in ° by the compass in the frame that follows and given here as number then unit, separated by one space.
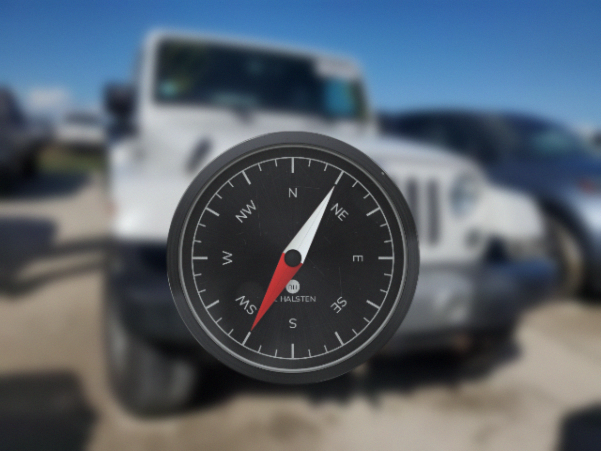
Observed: 210 °
